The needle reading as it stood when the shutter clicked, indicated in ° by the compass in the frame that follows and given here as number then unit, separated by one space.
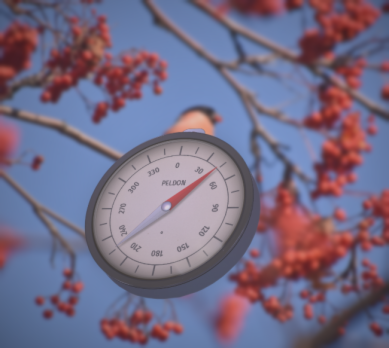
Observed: 45 °
